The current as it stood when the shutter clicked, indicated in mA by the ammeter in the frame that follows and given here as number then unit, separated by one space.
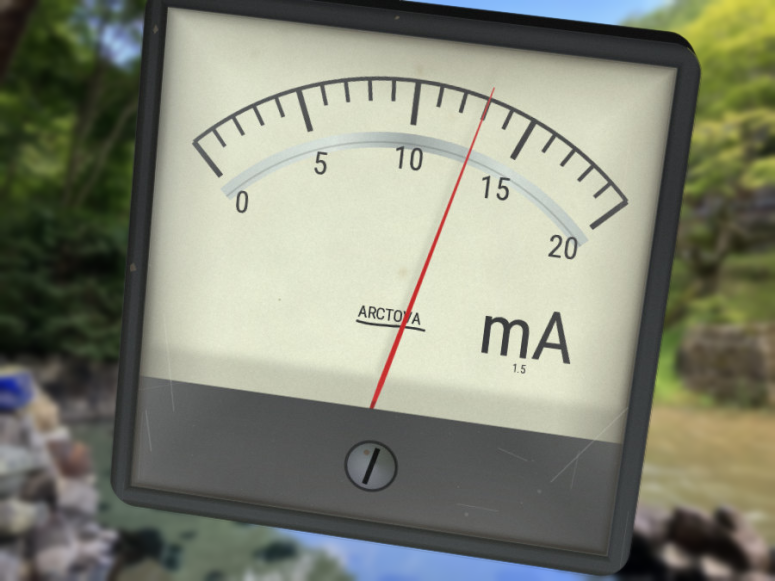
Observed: 13 mA
